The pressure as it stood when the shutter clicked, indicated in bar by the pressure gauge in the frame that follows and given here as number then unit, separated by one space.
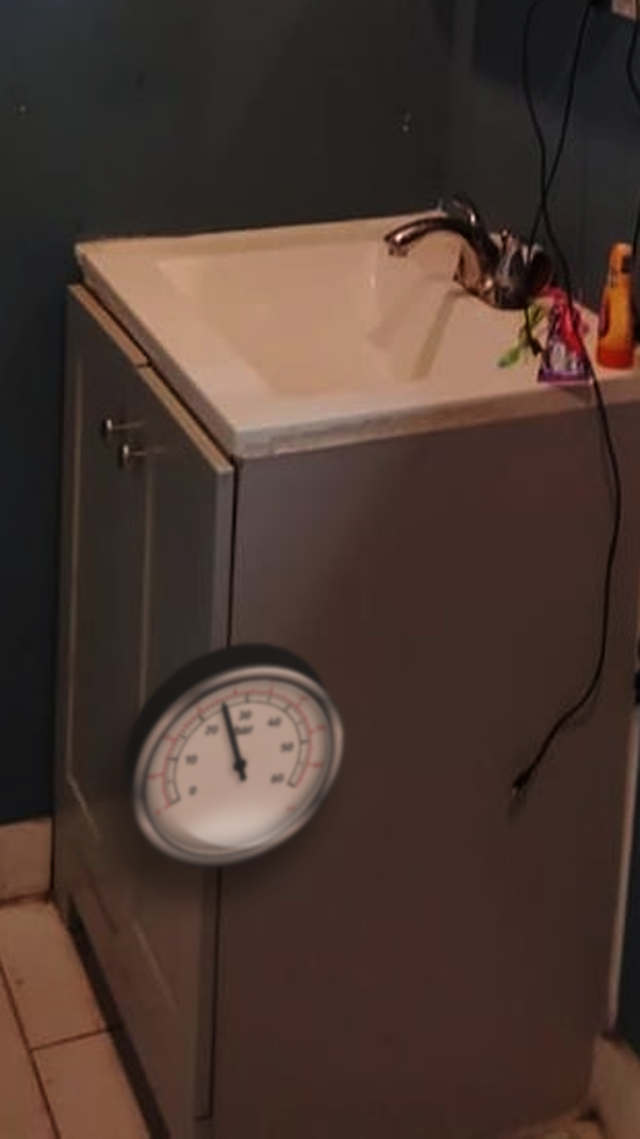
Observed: 25 bar
